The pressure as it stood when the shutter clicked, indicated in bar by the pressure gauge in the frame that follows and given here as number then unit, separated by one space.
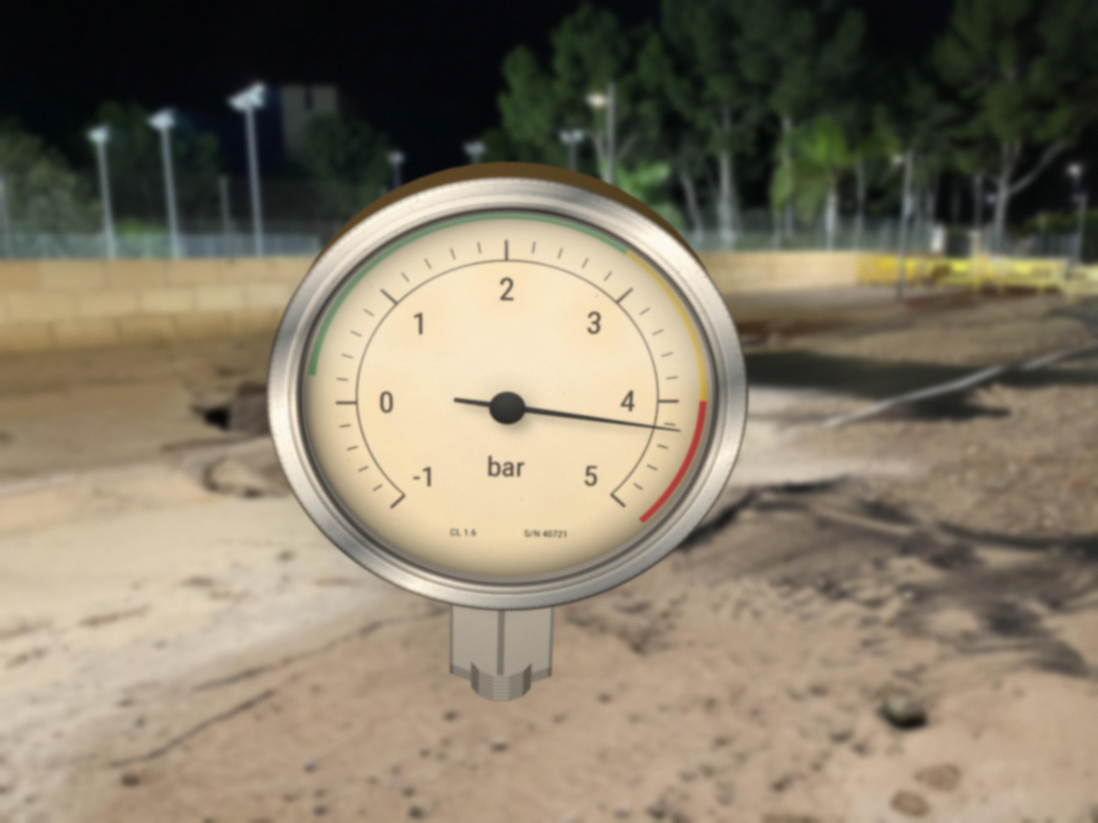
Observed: 4.2 bar
